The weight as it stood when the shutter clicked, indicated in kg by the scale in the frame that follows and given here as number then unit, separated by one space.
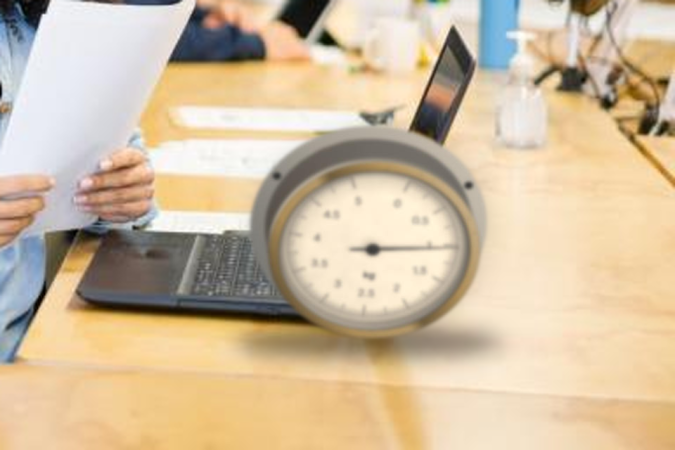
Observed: 1 kg
